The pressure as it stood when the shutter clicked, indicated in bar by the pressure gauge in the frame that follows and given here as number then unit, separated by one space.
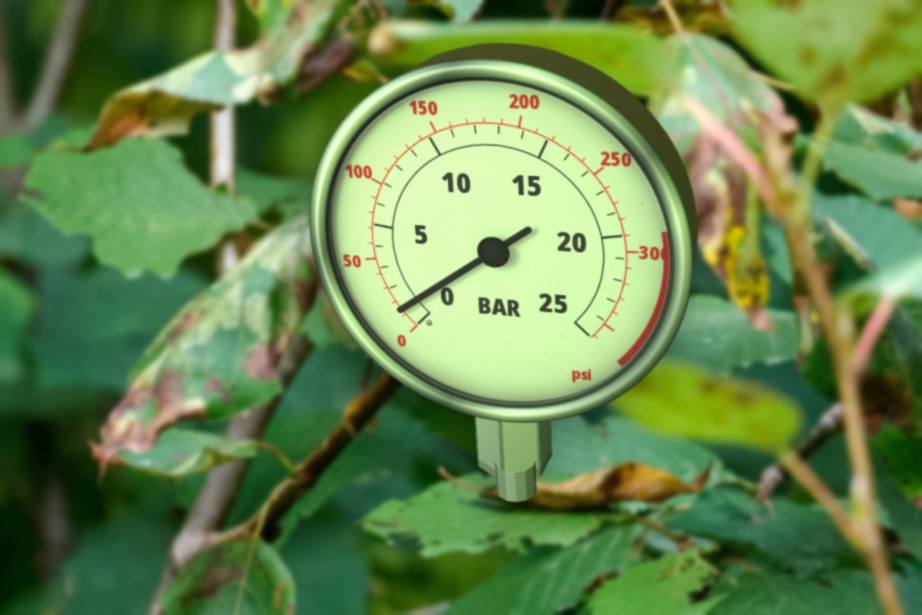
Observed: 1 bar
